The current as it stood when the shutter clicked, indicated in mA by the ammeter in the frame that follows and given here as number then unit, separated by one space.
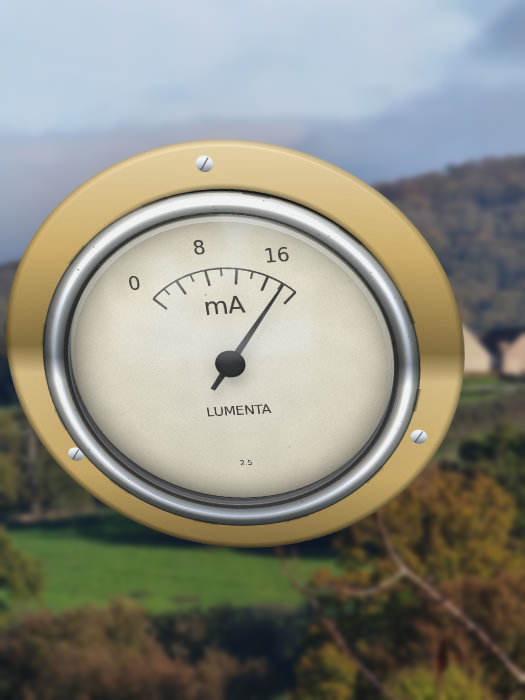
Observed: 18 mA
